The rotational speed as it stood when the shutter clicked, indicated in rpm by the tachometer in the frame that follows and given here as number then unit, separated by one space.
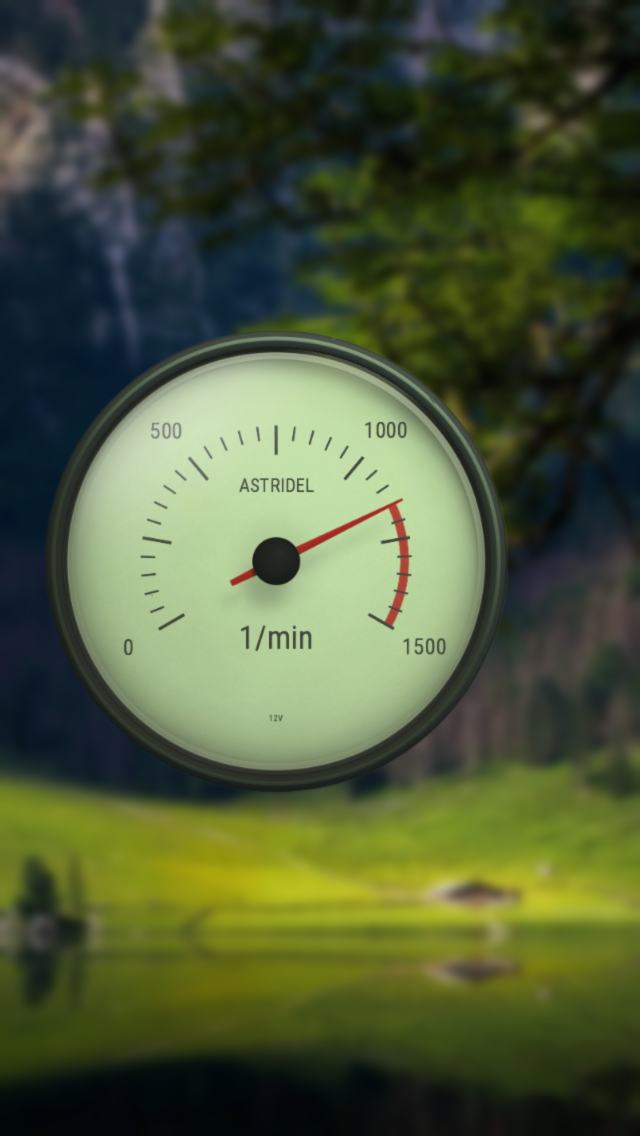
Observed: 1150 rpm
